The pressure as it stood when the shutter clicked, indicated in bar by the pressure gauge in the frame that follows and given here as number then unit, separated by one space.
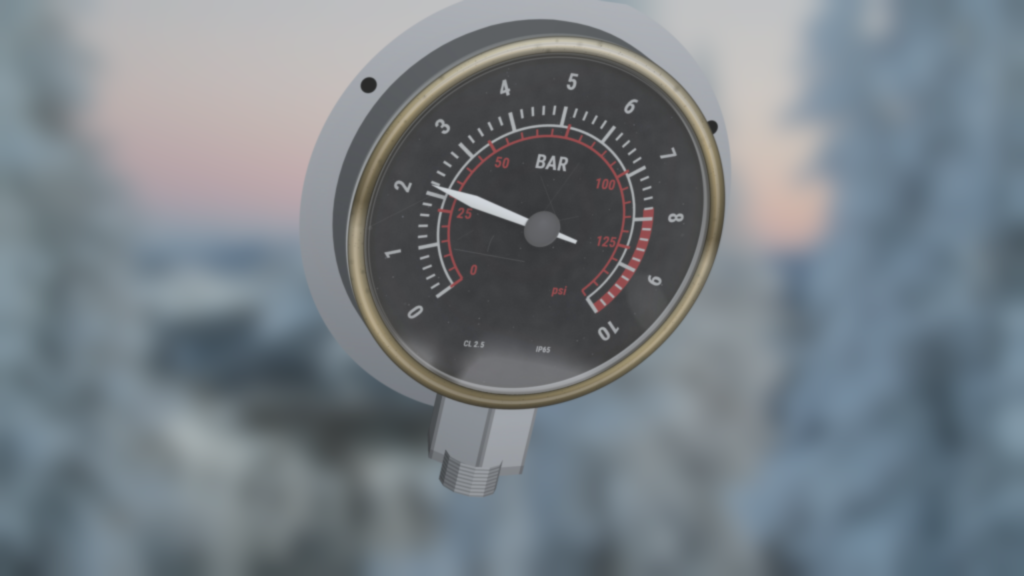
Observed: 2.2 bar
